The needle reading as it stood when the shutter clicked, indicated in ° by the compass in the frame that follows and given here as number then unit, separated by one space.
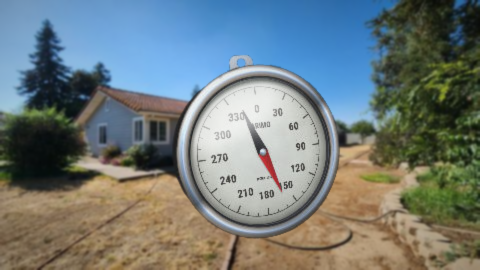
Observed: 160 °
